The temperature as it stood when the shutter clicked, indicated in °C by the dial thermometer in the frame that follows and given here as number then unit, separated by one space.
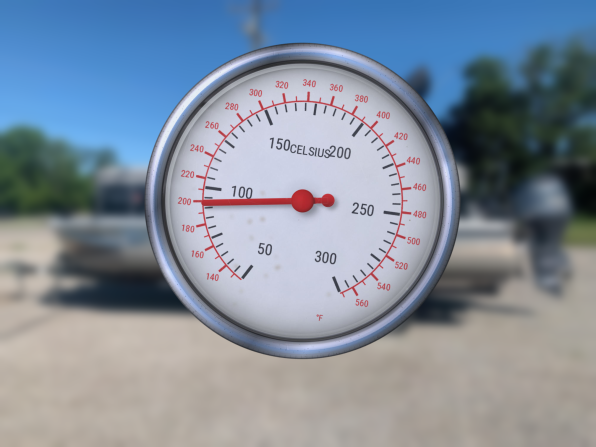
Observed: 92.5 °C
